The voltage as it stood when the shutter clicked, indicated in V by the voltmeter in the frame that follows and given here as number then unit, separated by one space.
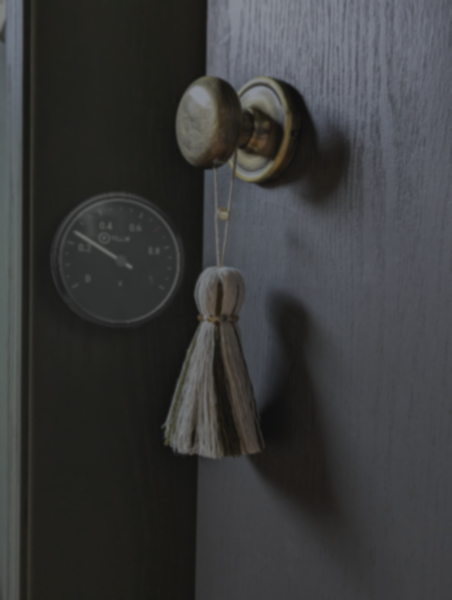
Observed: 0.25 V
